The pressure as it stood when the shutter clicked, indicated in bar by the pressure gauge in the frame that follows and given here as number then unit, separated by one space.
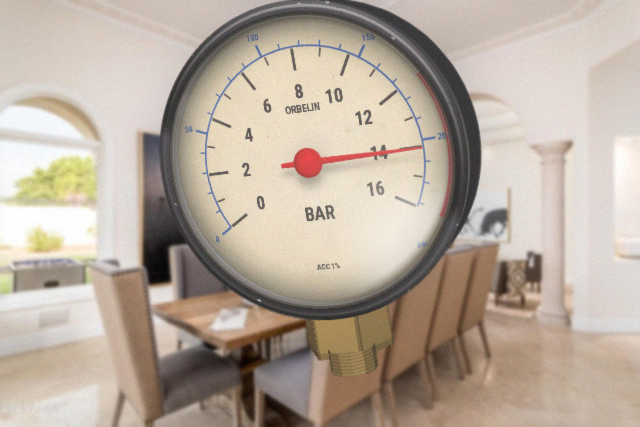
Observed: 14 bar
